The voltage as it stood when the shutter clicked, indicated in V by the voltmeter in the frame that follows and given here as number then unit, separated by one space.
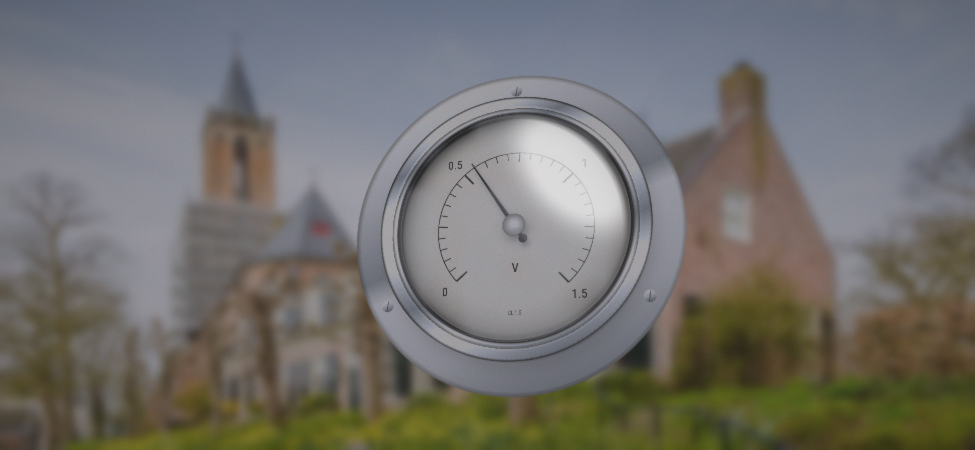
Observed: 0.55 V
